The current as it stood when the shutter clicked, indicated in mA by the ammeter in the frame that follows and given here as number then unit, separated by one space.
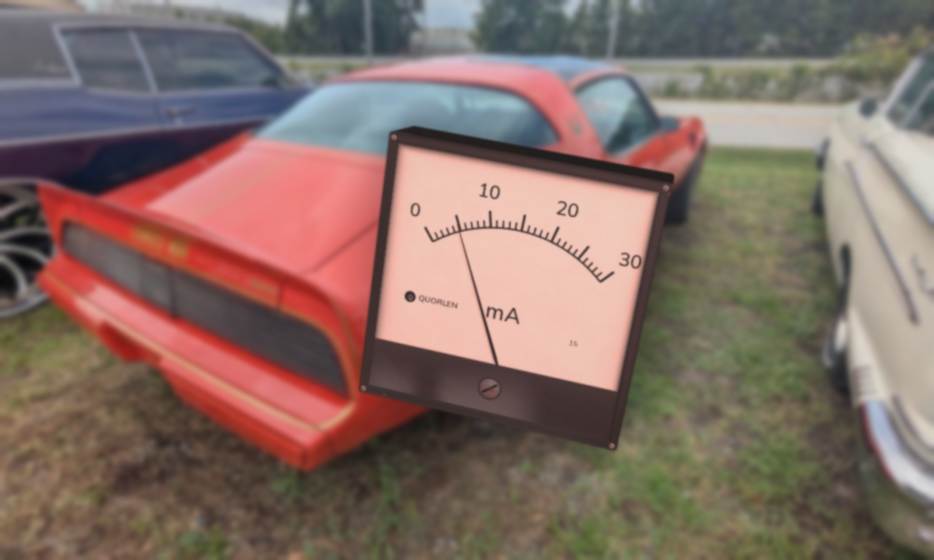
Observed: 5 mA
